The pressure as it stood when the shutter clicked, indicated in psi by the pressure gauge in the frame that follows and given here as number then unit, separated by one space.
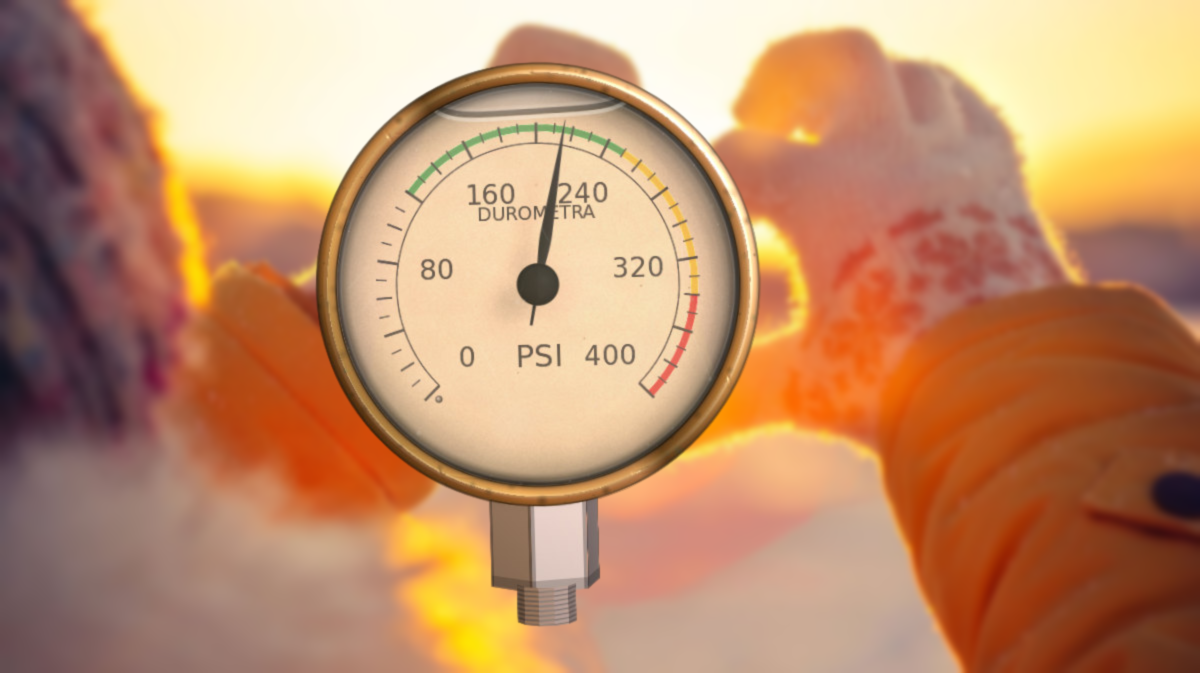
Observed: 215 psi
